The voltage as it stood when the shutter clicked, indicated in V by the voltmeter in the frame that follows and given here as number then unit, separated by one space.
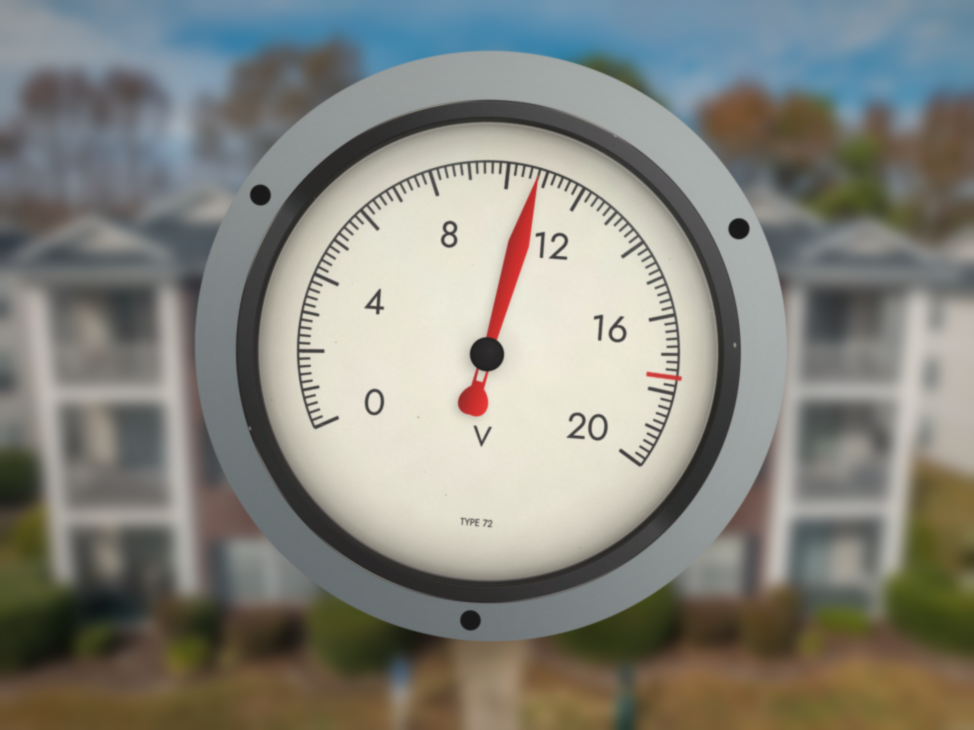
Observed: 10.8 V
